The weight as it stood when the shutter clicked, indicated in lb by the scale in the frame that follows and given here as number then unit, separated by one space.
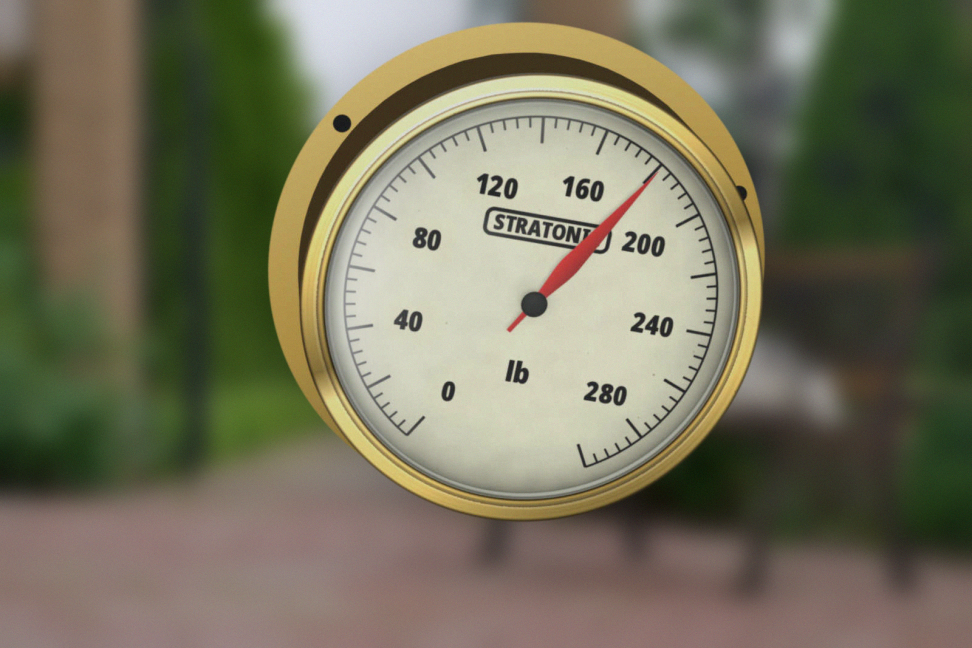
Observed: 180 lb
